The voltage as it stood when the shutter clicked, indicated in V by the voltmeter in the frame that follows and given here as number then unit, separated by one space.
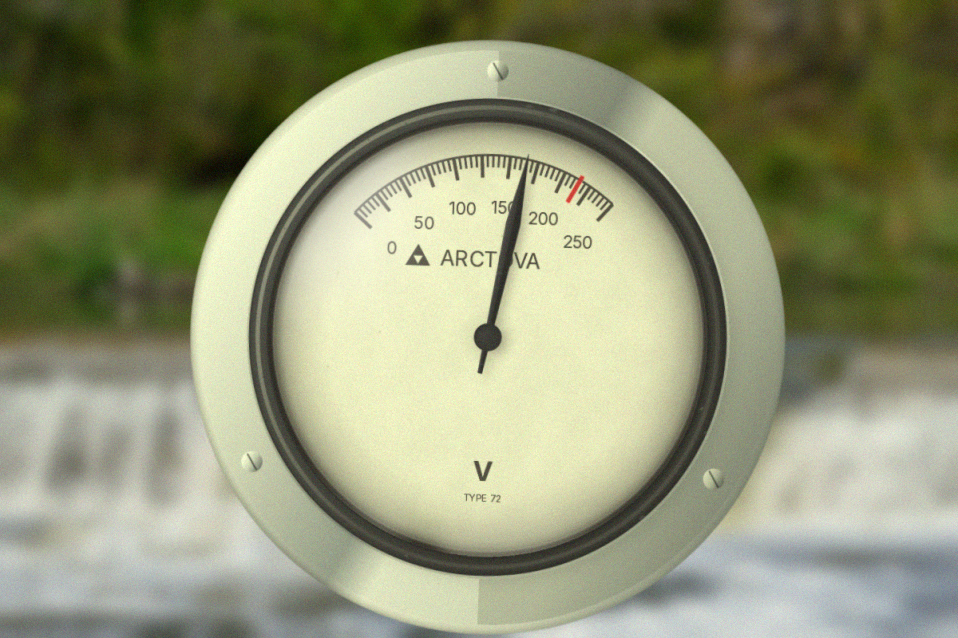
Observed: 165 V
